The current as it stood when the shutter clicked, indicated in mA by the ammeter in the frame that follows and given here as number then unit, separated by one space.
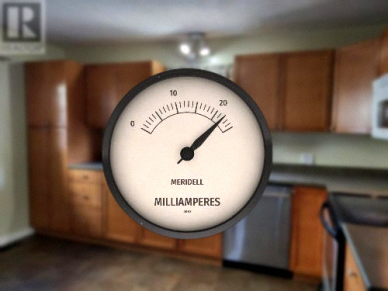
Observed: 22 mA
